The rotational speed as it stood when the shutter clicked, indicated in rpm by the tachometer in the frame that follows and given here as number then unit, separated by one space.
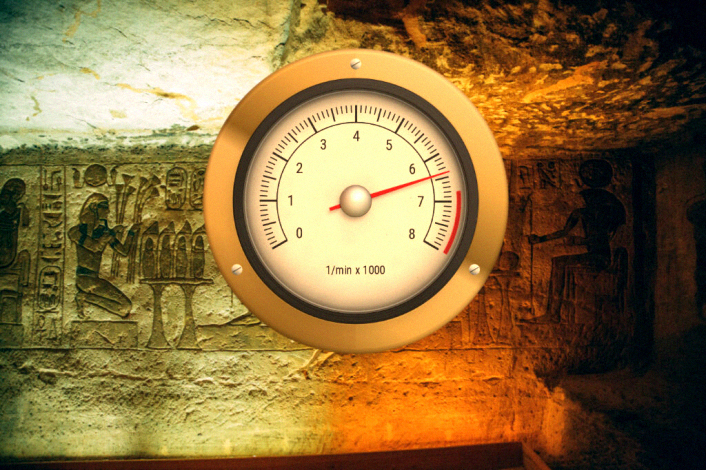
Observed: 6400 rpm
